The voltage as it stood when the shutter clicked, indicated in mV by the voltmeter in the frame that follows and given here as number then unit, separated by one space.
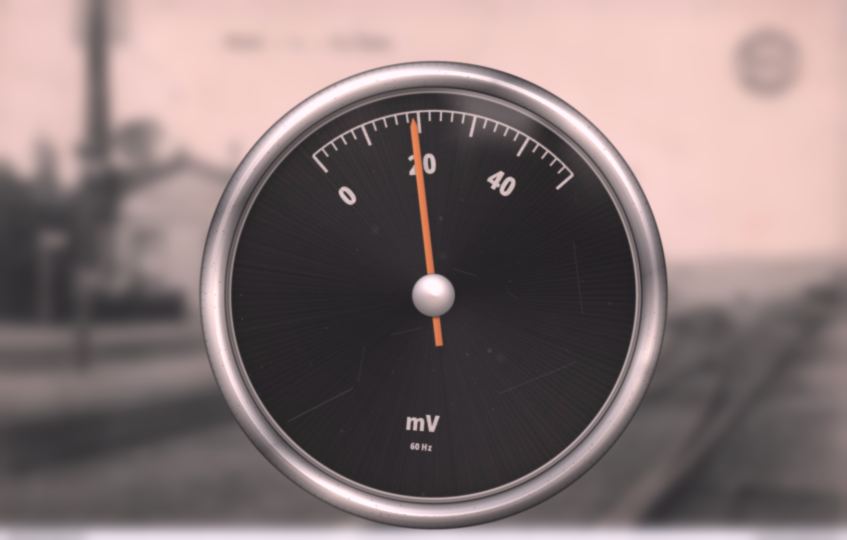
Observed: 19 mV
